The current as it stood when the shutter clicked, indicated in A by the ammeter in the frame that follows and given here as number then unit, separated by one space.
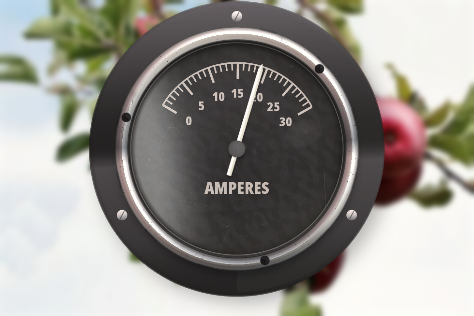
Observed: 19 A
